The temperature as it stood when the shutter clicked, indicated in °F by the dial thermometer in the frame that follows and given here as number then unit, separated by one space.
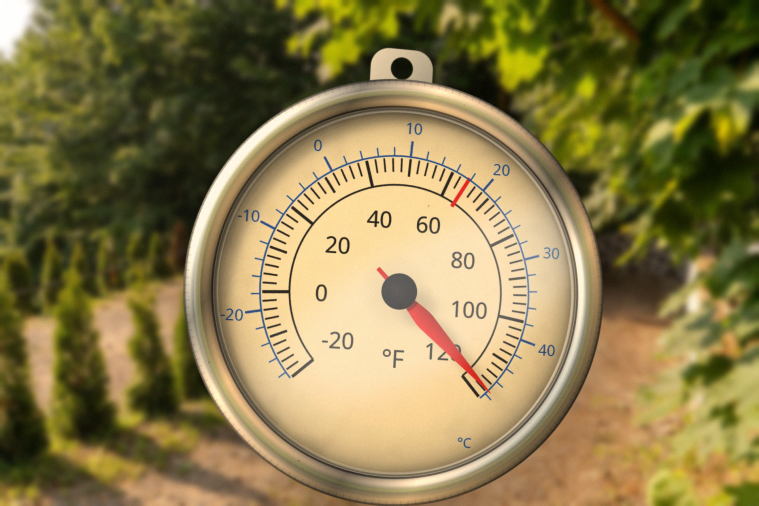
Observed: 118 °F
